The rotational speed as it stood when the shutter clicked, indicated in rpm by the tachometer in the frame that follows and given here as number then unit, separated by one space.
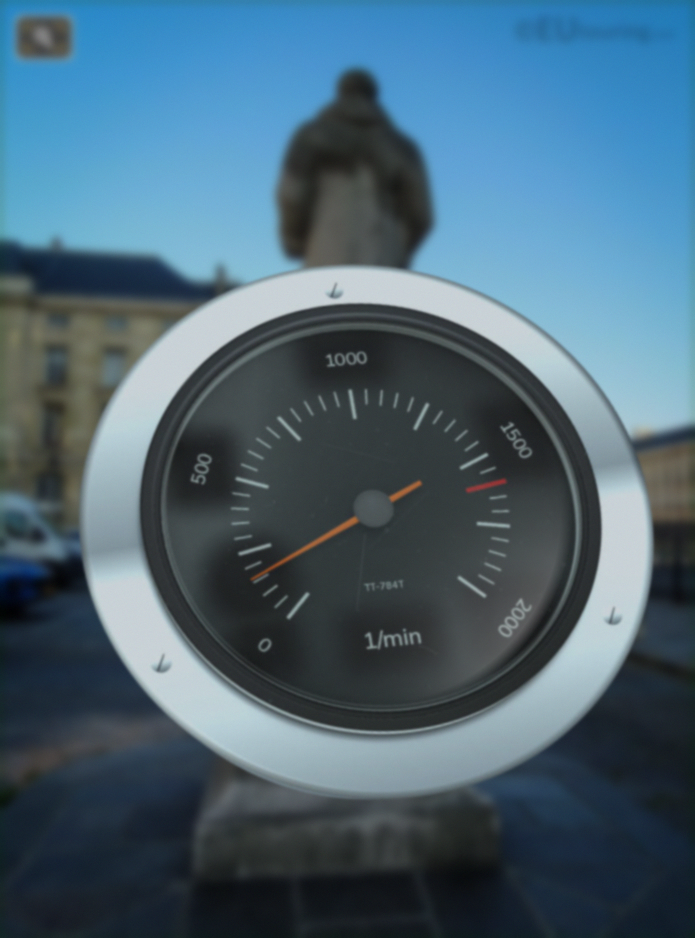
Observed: 150 rpm
